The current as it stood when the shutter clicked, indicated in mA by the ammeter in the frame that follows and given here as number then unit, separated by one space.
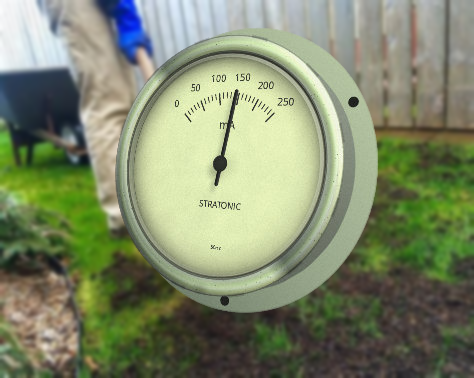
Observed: 150 mA
